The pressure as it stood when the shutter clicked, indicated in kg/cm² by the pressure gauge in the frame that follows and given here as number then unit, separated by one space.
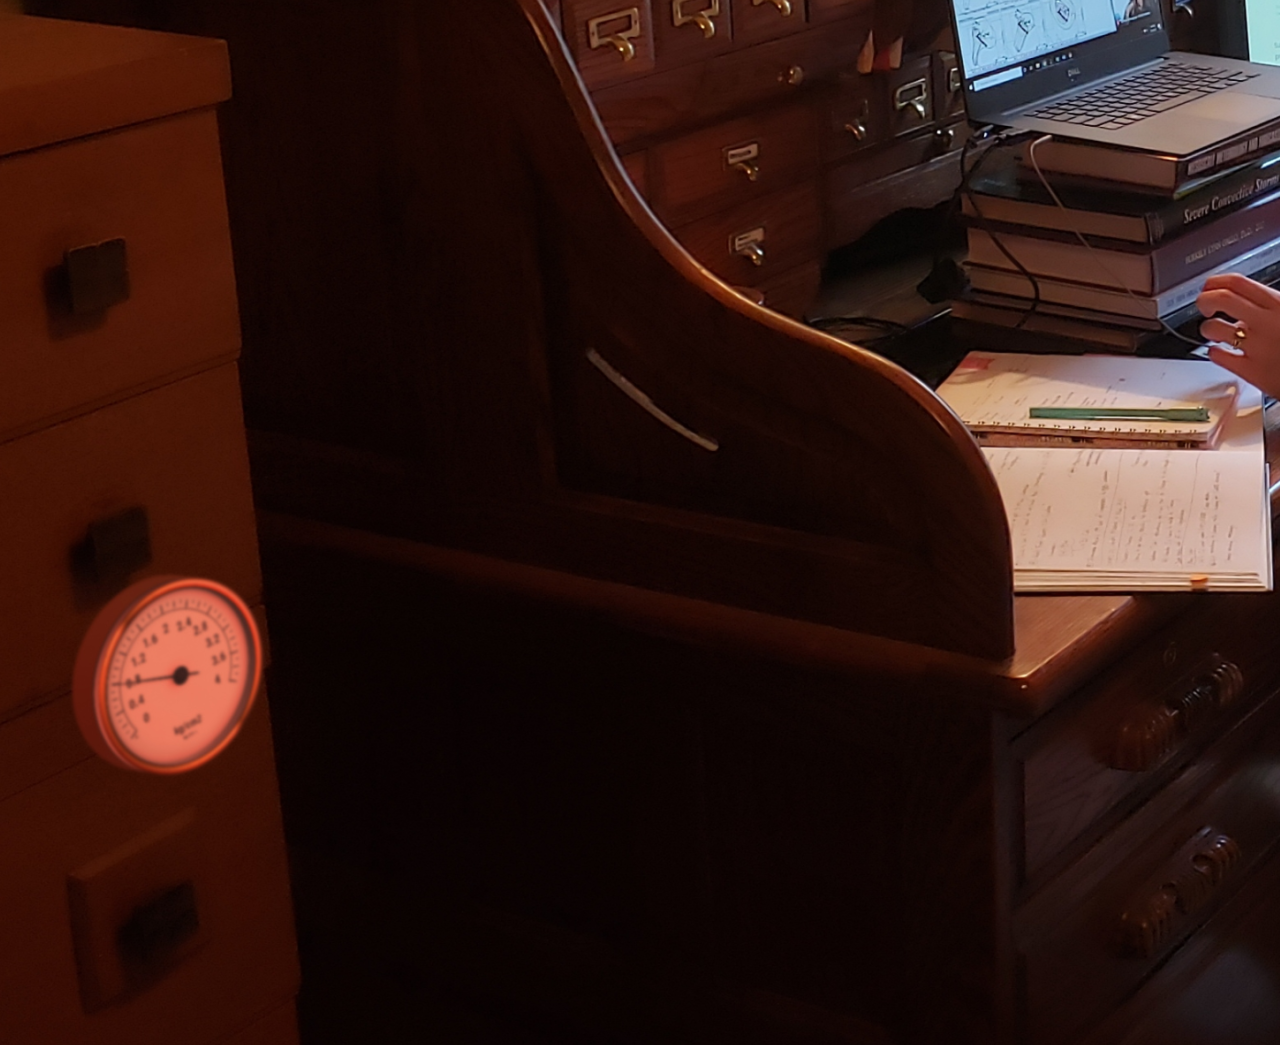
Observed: 0.8 kg/cm²
